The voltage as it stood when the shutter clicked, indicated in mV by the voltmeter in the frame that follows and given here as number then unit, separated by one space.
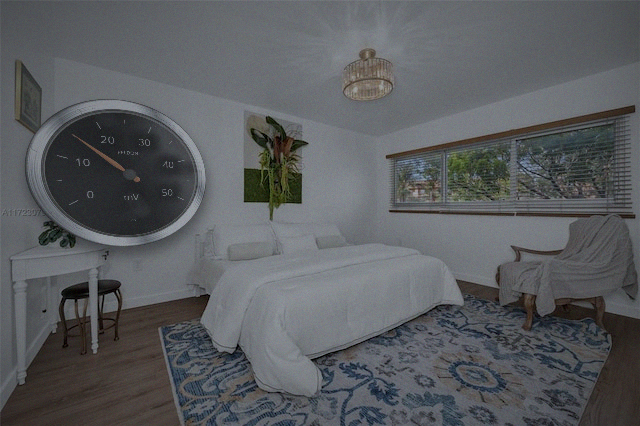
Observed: 15 mV
